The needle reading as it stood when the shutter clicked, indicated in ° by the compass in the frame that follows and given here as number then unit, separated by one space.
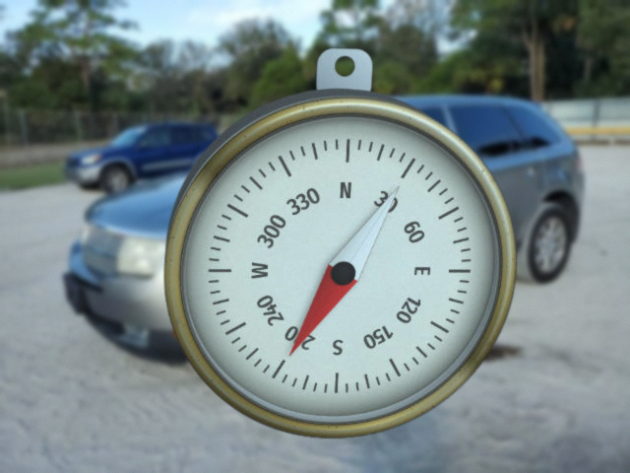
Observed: 210 °
